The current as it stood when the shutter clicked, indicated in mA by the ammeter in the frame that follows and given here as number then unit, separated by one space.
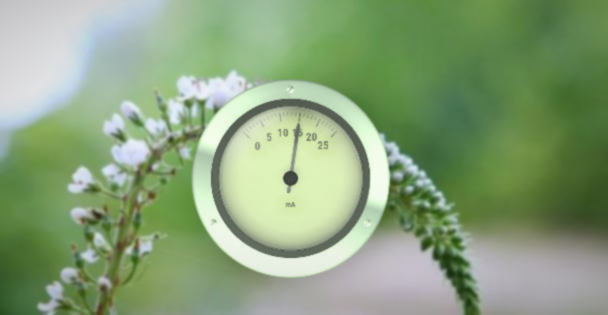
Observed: 15 mA
